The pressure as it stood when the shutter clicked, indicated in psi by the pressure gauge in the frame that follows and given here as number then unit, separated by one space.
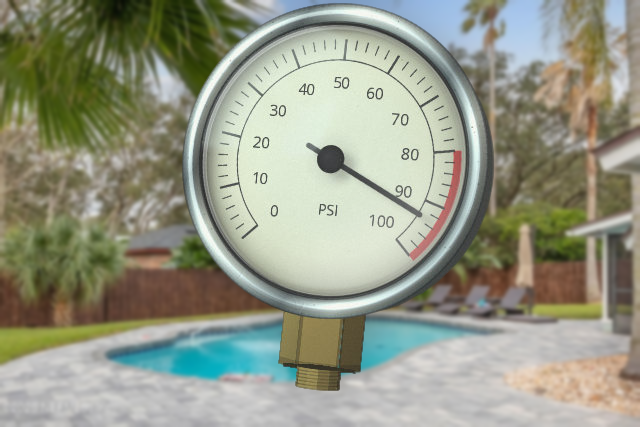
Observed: 93 psi
